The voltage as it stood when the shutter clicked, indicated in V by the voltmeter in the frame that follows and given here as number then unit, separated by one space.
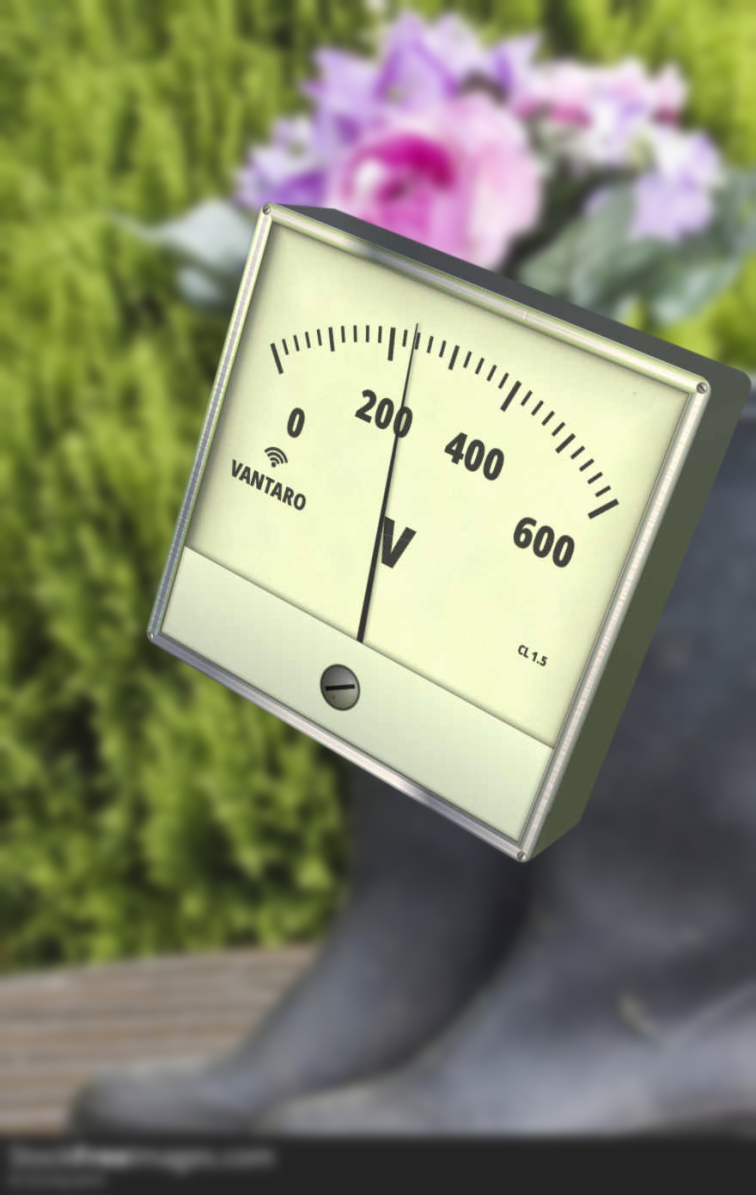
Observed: 240 V
